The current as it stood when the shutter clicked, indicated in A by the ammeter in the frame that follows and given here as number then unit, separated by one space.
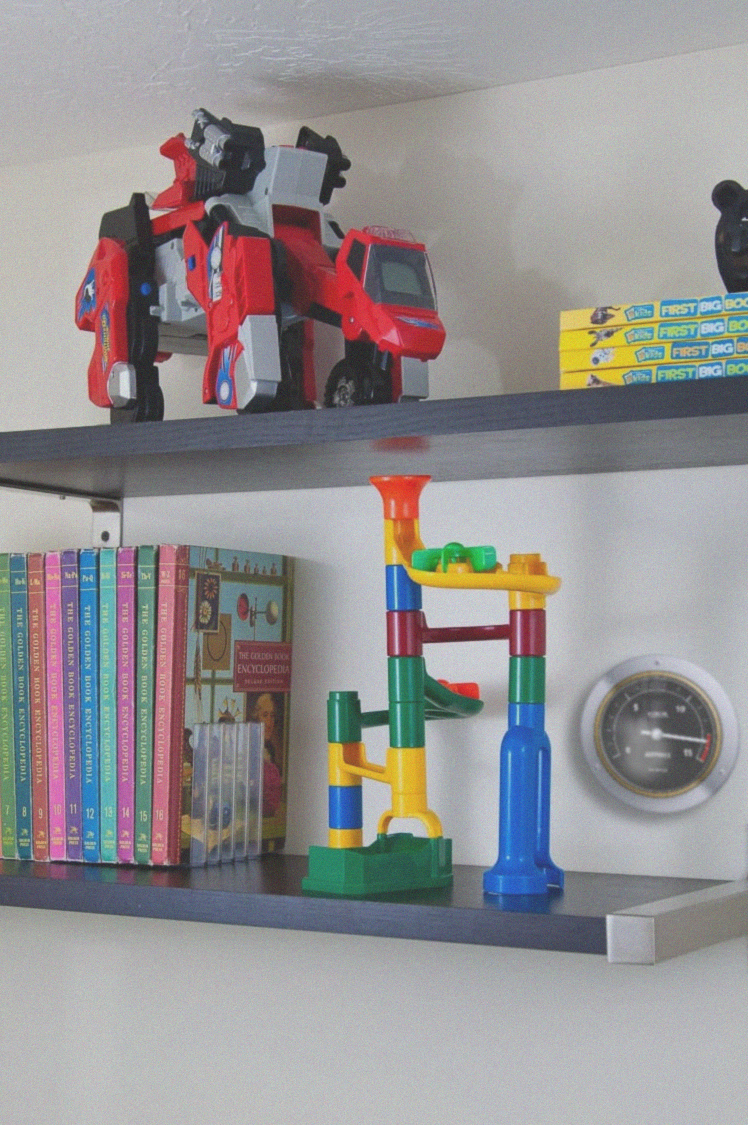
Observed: 13.5 A
